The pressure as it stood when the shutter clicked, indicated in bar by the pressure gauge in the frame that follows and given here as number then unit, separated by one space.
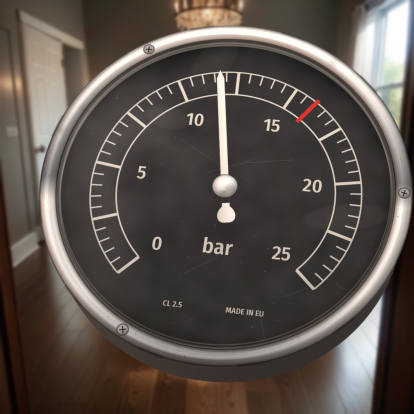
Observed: 11.75 bar
